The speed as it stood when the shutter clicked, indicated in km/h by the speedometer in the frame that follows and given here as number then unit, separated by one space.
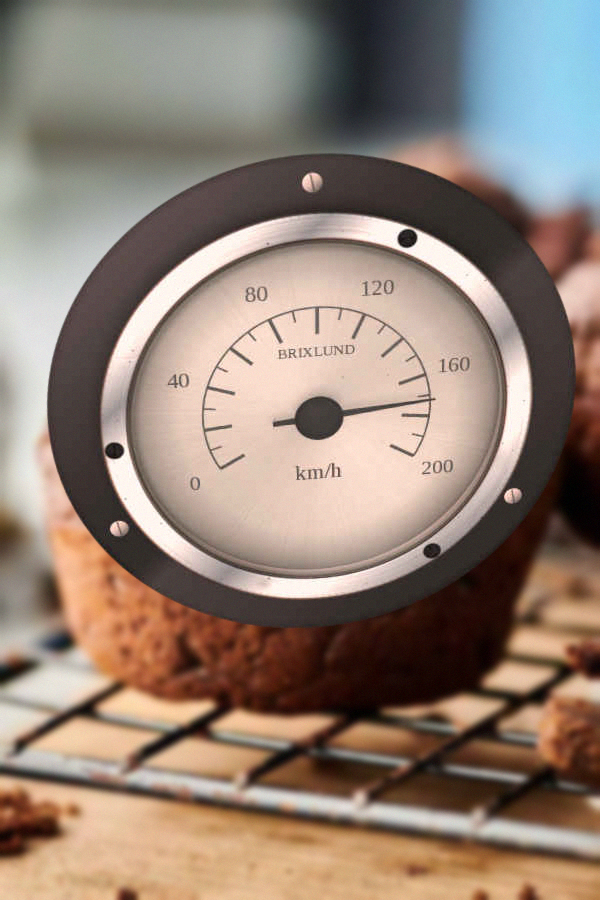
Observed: 170 km/h
